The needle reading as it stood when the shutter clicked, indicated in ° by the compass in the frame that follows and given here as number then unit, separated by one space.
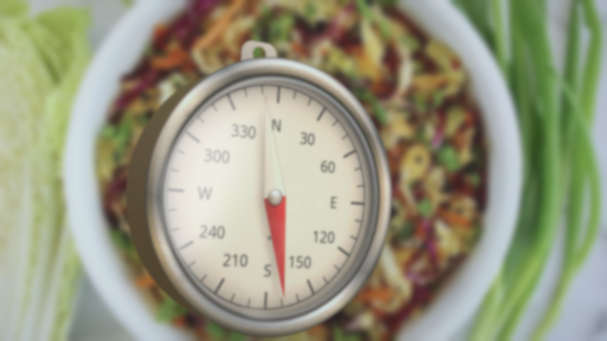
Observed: 170 °
